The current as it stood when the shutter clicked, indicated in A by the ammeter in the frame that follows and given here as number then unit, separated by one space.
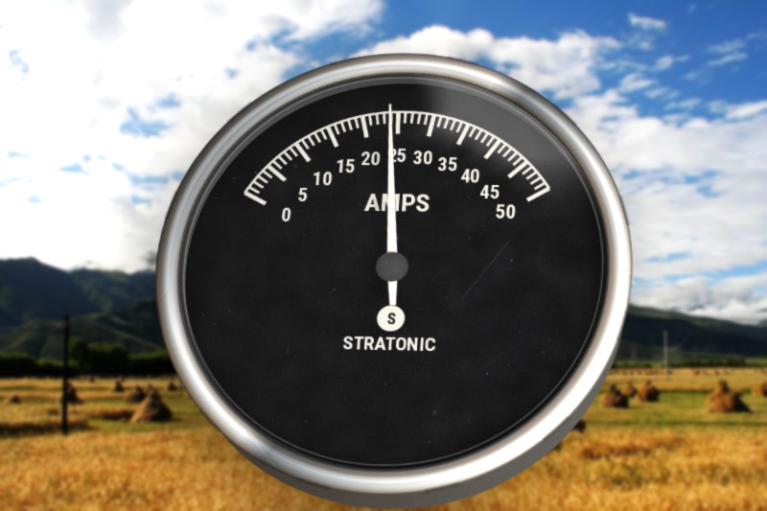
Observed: 24 A
